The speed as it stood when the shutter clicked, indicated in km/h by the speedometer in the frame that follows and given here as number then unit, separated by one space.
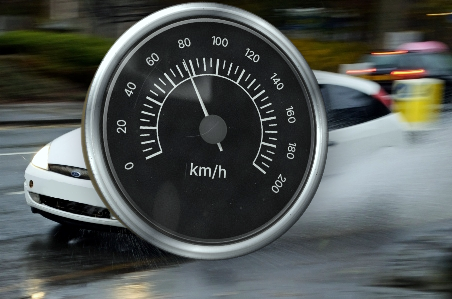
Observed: 75 km/h
